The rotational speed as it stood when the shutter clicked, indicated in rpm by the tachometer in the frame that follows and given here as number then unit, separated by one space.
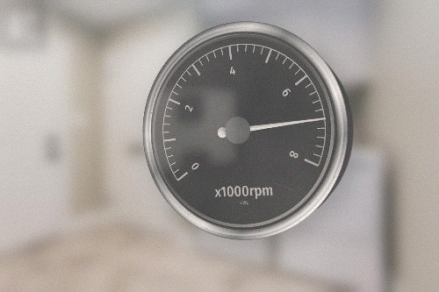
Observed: 7000 rpm
